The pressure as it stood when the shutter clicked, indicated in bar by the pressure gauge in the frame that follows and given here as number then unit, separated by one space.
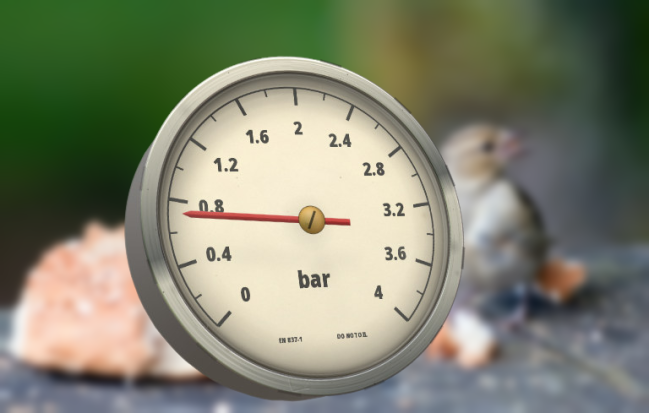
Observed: 0.7 bar
